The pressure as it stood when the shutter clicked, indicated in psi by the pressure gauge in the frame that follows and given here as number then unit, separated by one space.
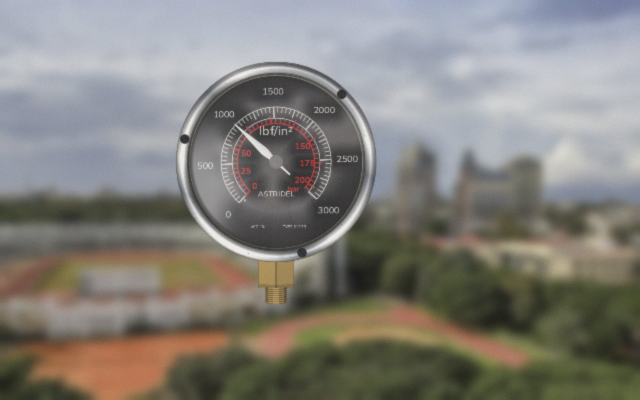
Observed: 1000 psi
